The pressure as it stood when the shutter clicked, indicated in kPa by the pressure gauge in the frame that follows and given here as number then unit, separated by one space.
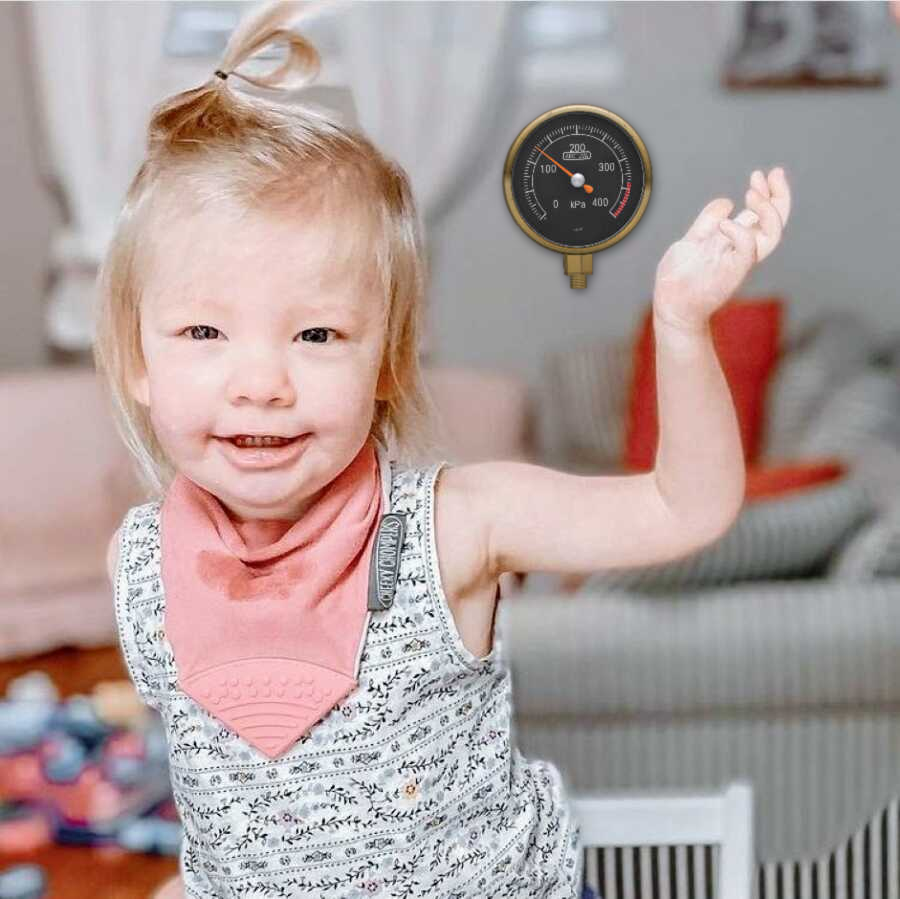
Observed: 125 kPa
